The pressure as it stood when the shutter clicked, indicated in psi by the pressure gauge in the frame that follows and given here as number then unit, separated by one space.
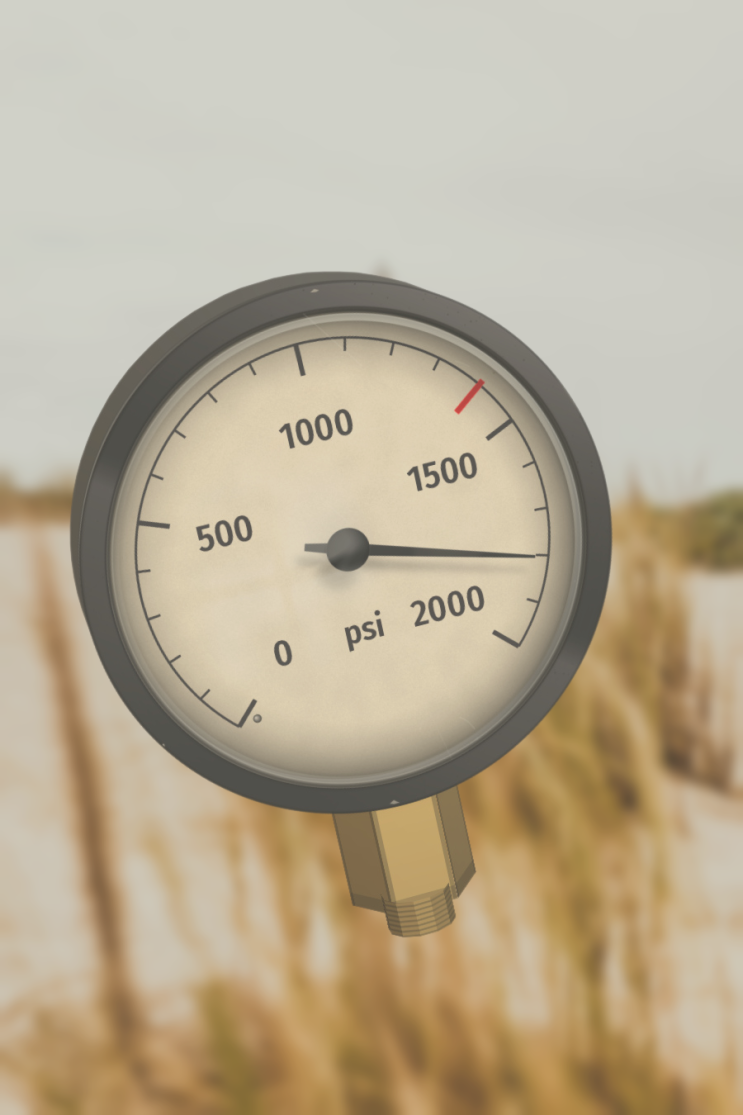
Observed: 1800 psi
